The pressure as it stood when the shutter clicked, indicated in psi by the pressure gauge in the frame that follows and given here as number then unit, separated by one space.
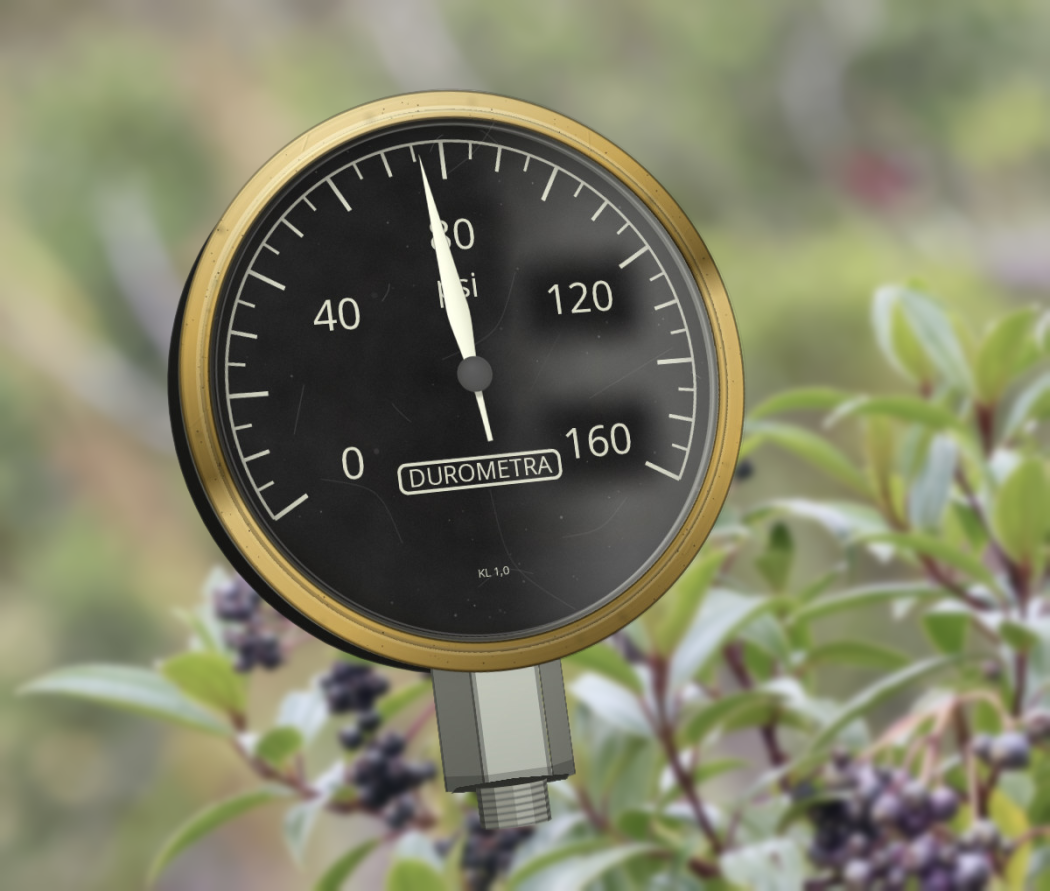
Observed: 75 psi
